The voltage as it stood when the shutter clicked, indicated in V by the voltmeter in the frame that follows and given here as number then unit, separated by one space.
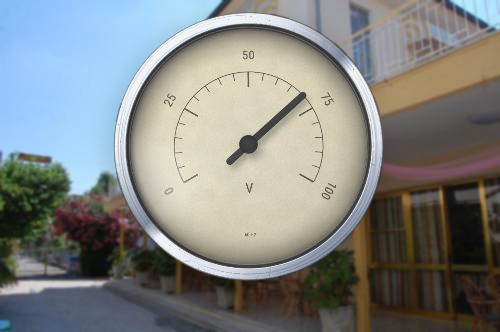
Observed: 70 V
